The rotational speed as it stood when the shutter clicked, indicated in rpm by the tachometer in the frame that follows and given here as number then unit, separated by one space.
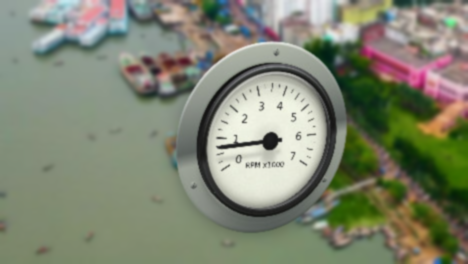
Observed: 750 rpm
